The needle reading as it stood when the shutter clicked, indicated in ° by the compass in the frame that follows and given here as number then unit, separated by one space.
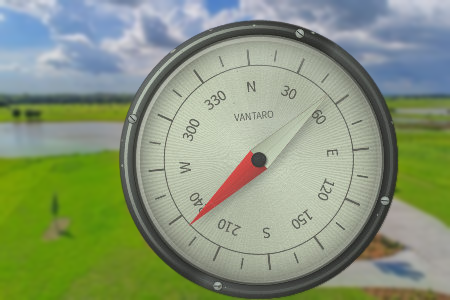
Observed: 232.5 °
